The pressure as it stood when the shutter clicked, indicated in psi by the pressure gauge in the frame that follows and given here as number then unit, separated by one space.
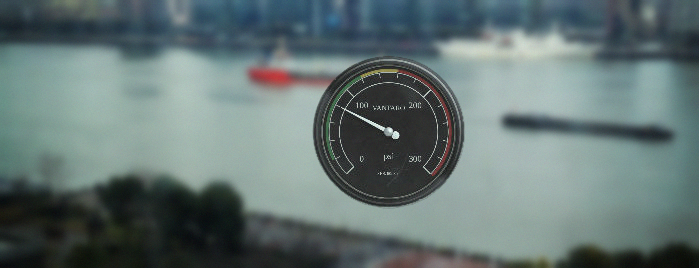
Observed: 80 psi
